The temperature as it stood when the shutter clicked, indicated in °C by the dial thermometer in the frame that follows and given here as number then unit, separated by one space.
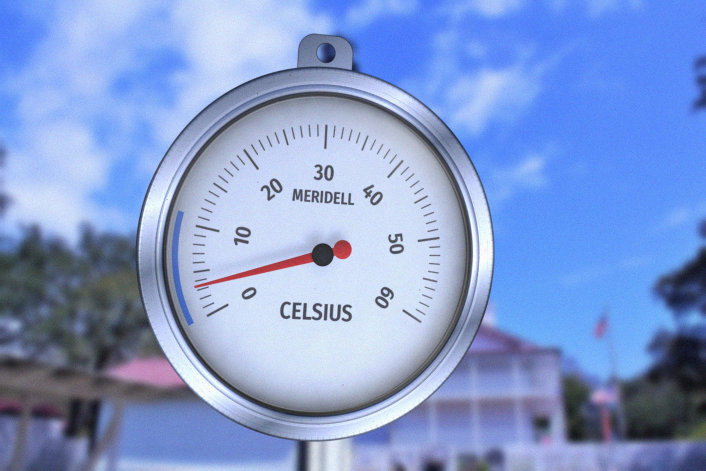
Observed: 3.5 °C
